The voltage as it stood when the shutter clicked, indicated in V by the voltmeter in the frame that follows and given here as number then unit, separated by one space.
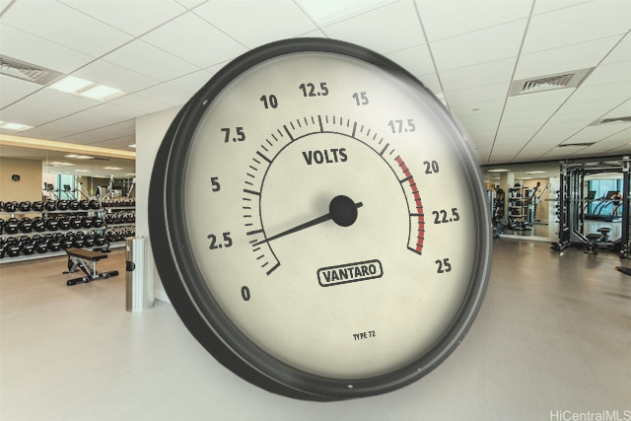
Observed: 1.75 V
